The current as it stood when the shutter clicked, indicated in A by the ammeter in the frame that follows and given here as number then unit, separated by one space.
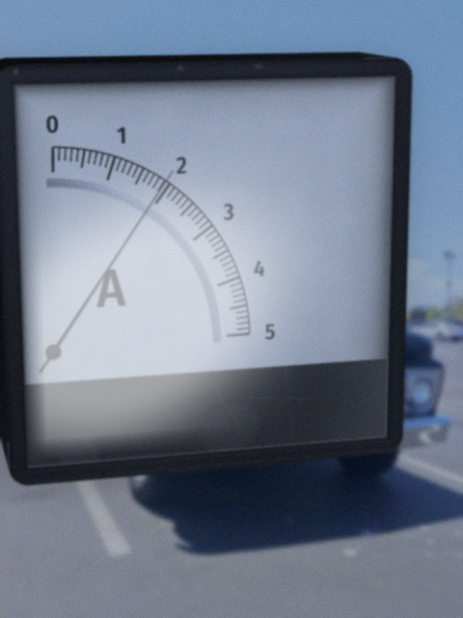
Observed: 1.9 A
